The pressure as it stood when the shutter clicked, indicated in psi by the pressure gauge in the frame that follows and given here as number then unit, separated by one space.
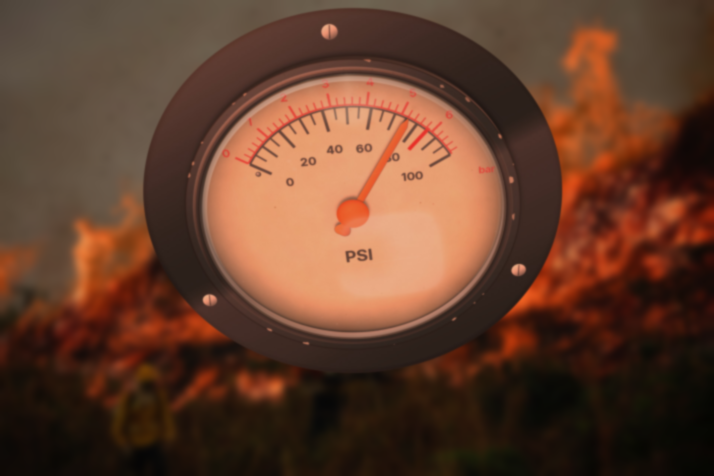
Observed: 75 psi
